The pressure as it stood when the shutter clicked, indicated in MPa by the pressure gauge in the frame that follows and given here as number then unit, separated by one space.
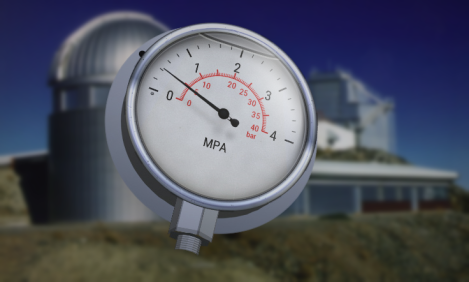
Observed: 0.4 MPa
